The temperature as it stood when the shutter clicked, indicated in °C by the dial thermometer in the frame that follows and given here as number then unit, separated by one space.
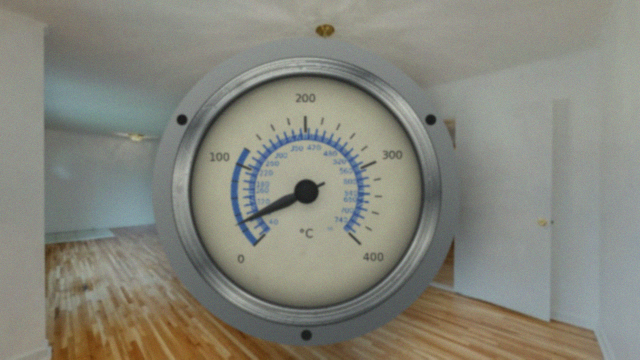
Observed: 30 °C
